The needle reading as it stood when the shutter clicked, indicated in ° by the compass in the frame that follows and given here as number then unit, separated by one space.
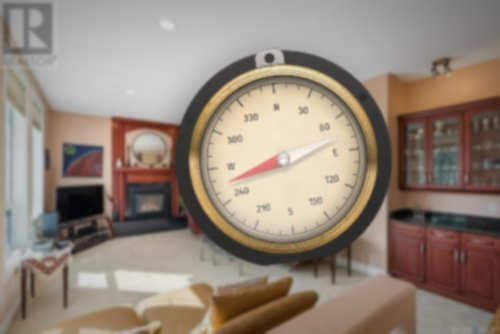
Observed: 255 °
